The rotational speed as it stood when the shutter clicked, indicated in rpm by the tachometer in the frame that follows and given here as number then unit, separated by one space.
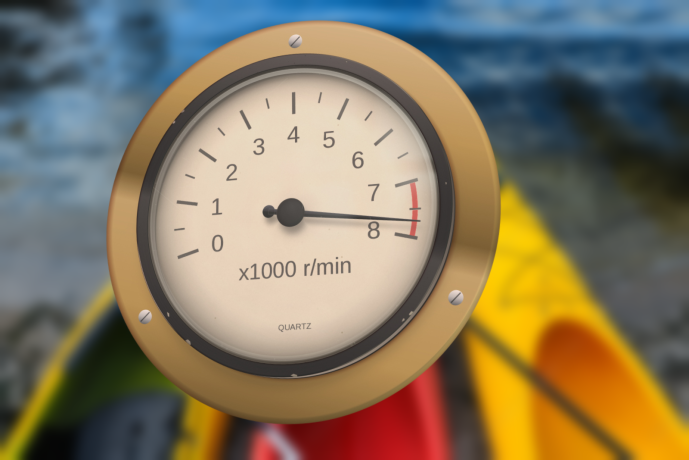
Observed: 7750 rpm
